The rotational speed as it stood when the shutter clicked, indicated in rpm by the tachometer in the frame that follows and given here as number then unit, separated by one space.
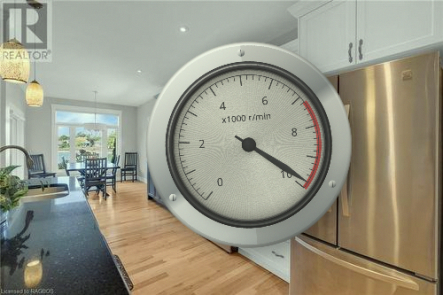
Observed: 9800 rpm
